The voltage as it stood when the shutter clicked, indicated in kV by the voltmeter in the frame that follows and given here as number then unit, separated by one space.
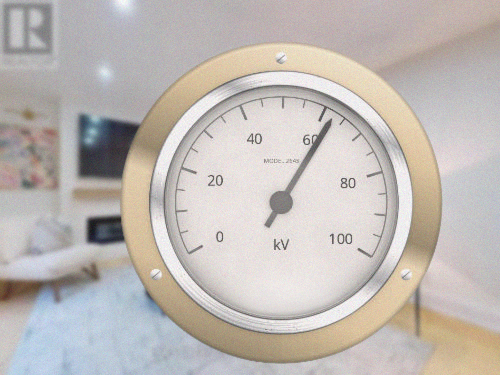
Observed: 62.5 kV
